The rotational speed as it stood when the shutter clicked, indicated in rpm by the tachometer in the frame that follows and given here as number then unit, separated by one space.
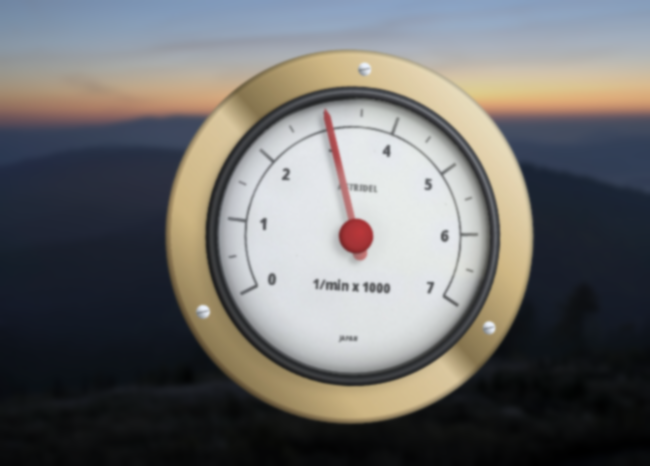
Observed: 3000 rpm
